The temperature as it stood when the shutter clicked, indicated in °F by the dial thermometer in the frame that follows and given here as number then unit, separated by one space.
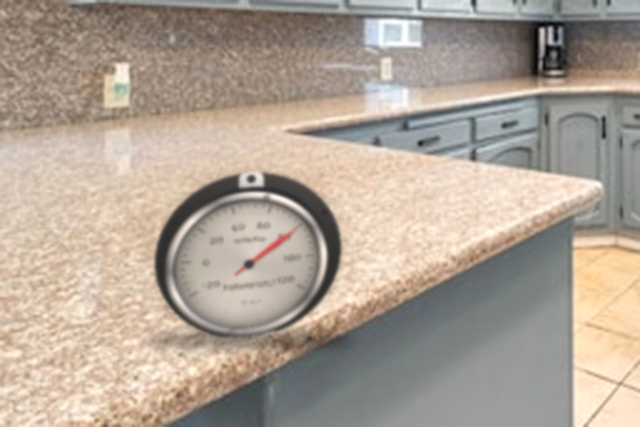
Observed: 80 °F
